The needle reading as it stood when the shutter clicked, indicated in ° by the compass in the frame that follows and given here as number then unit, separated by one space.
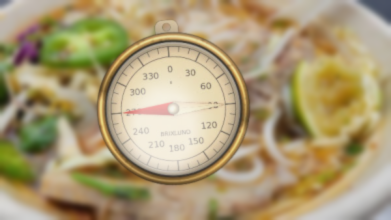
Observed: 270 °
